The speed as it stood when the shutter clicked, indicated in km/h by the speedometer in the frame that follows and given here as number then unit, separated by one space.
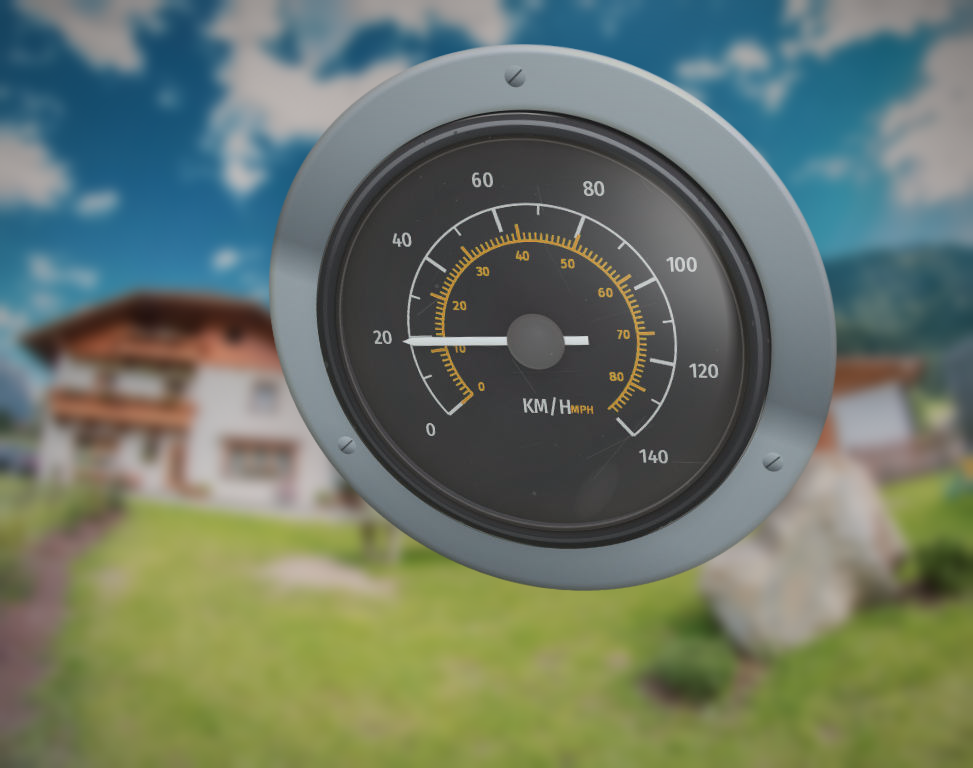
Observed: 20 km/h
